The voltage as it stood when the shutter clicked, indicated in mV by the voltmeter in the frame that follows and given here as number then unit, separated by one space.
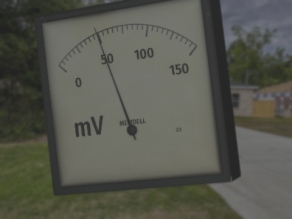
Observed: 50 mV
